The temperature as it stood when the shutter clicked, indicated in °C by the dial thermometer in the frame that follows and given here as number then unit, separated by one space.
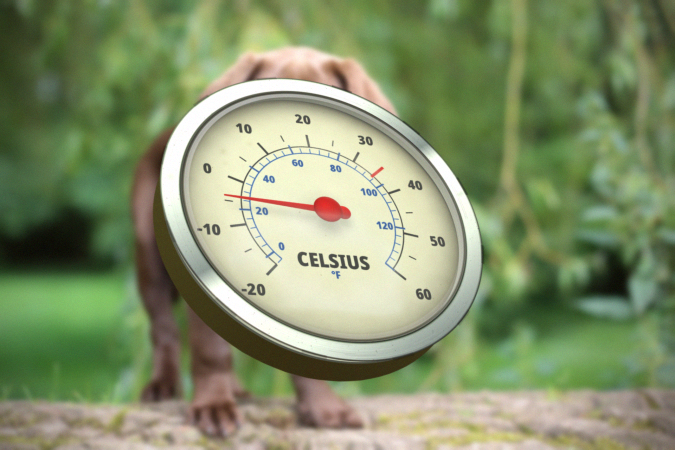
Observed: -5 °C
